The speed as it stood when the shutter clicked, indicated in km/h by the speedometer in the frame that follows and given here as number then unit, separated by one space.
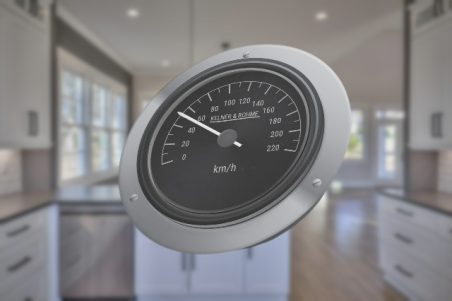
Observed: 50 km/h
